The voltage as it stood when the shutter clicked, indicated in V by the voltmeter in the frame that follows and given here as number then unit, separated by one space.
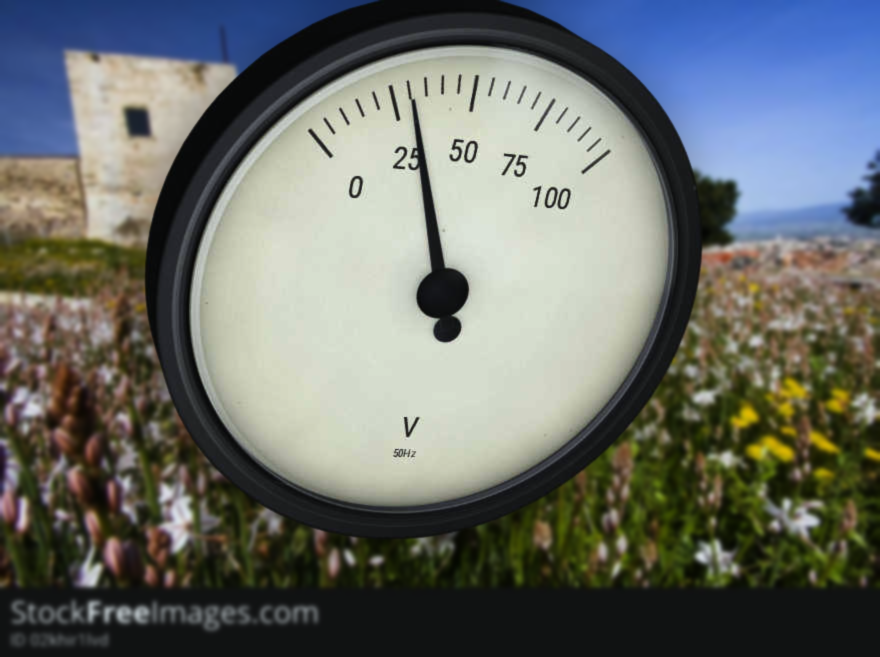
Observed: 30 V
